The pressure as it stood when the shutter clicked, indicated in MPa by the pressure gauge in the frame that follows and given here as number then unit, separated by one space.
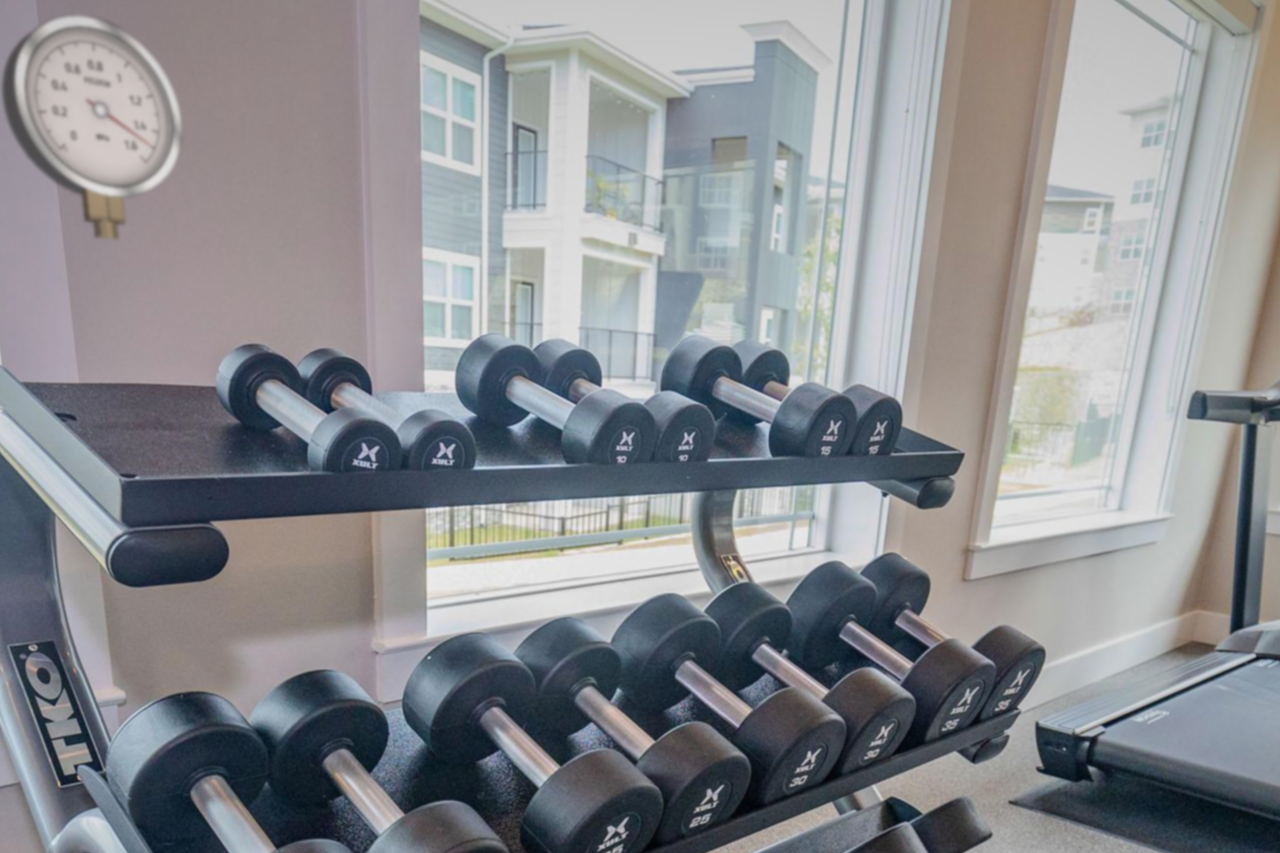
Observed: 1.5 MPa
